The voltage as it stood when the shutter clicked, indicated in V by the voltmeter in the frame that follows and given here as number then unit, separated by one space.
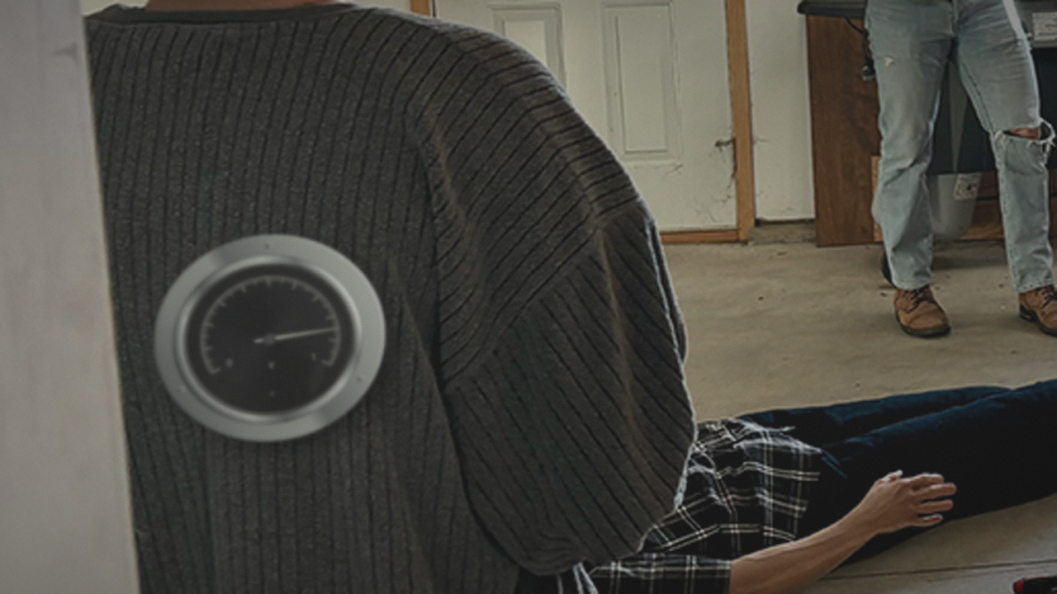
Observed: 0.85 V
